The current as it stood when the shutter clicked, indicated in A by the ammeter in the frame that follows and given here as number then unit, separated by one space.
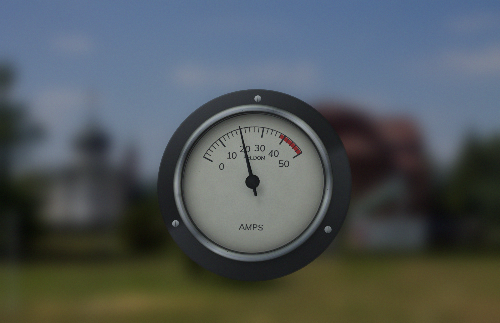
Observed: 20 A
